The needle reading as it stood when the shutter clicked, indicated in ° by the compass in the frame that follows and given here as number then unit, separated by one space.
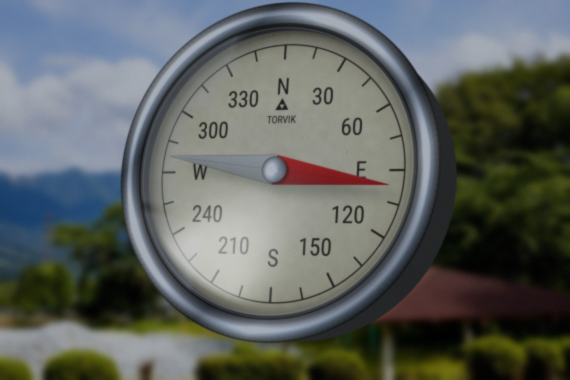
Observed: 97.5 °
